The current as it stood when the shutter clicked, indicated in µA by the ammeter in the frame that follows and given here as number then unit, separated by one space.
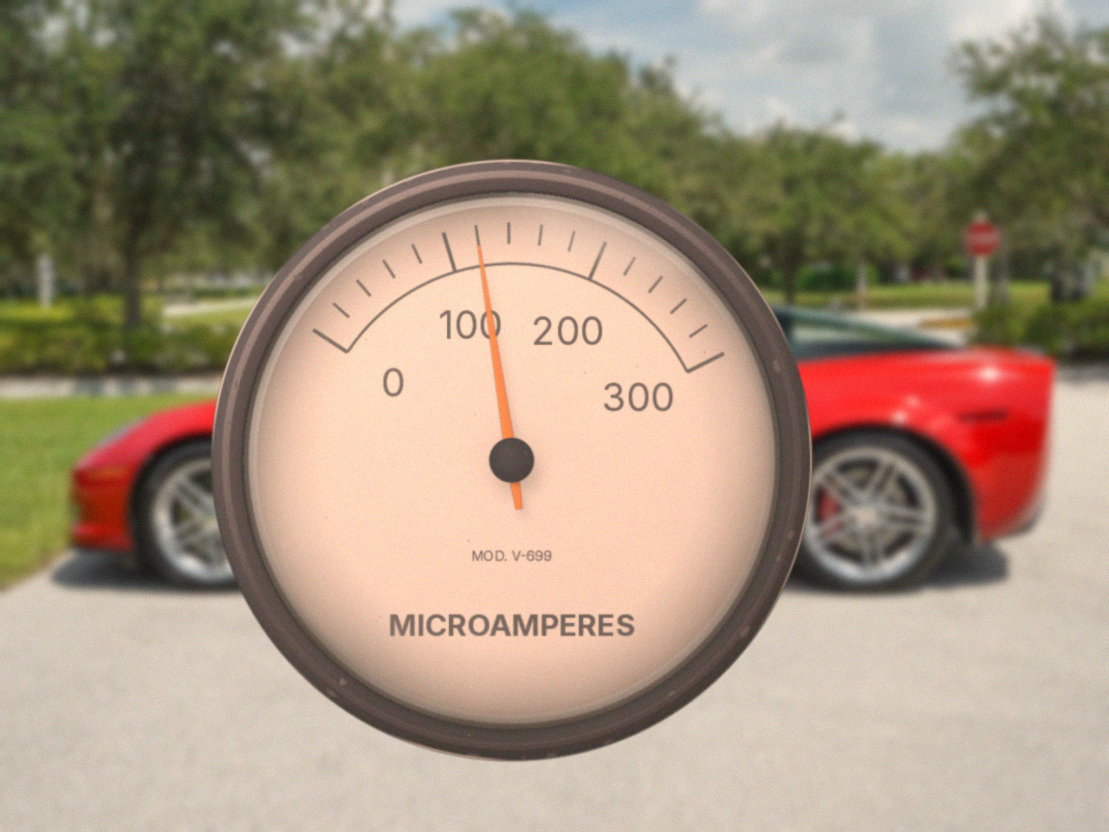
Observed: 120 µA
